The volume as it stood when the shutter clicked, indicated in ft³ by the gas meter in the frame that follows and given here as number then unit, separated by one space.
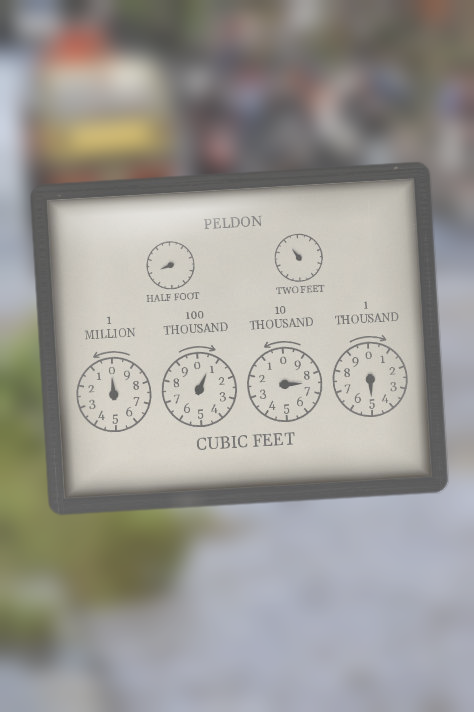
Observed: 7500 ft³
